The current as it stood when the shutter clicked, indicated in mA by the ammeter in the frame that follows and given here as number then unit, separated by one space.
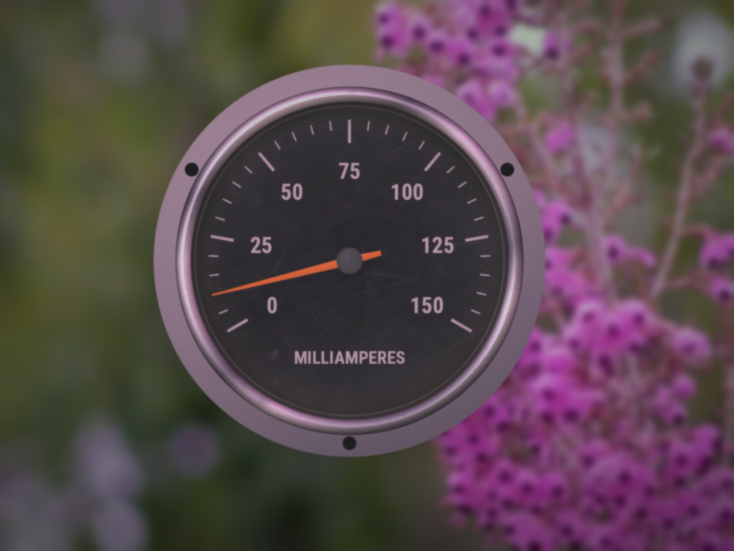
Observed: 10 mA
